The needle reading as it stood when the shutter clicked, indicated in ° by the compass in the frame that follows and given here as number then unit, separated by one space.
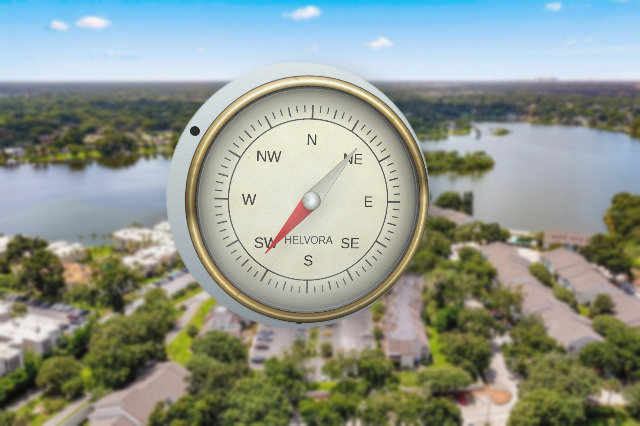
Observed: 220 °
